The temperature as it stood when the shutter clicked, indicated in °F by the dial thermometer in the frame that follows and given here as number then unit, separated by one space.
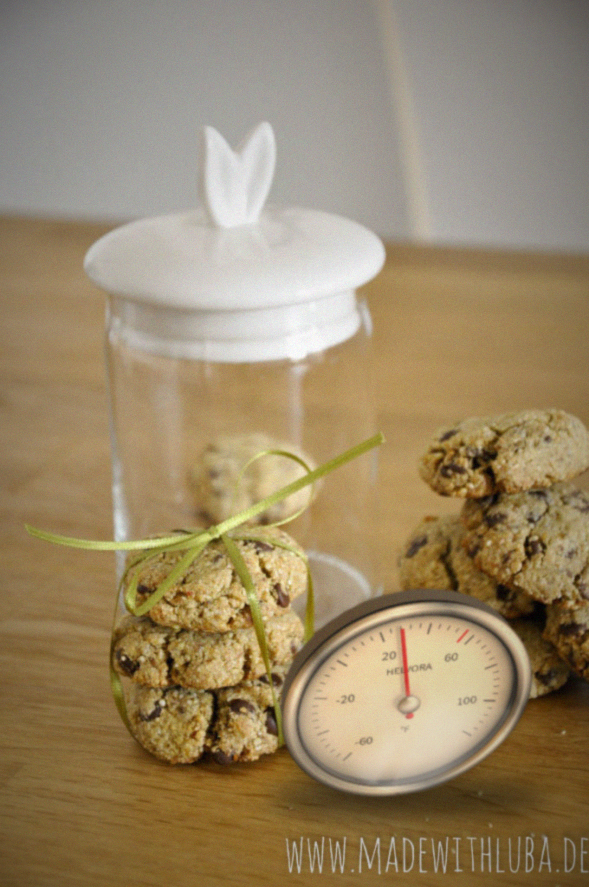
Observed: 28 °F
